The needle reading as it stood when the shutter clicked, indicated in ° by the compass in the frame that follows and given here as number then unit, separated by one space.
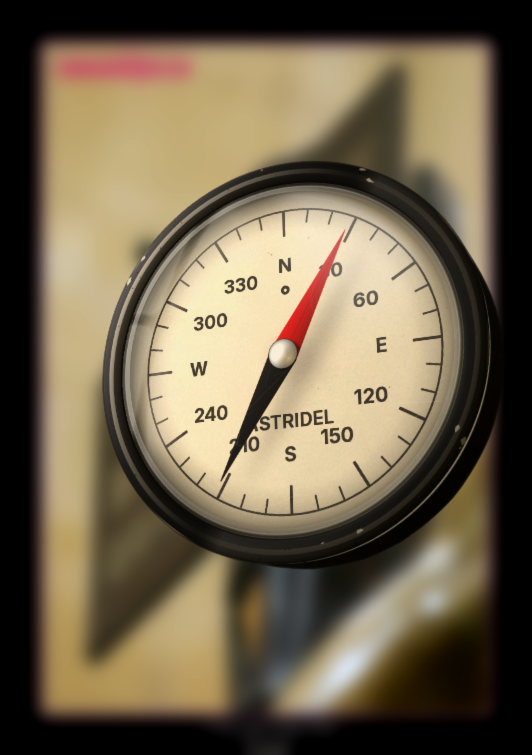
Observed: 30 °
